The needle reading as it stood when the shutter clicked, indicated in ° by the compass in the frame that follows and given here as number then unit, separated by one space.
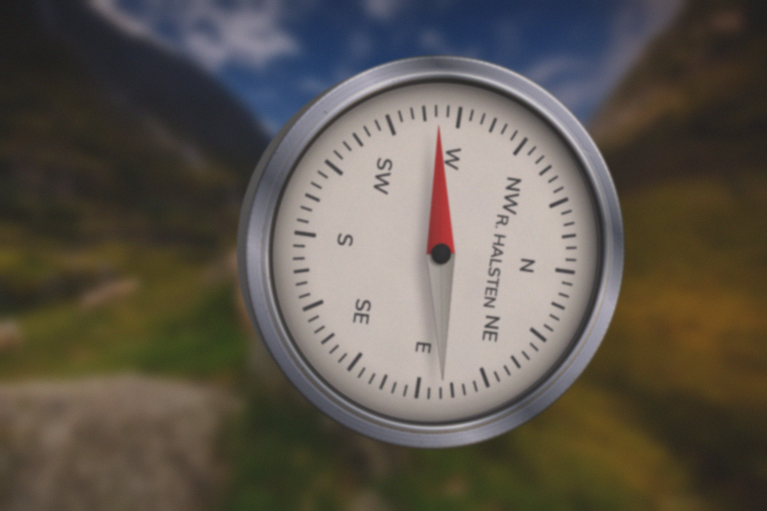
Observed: 260 °
